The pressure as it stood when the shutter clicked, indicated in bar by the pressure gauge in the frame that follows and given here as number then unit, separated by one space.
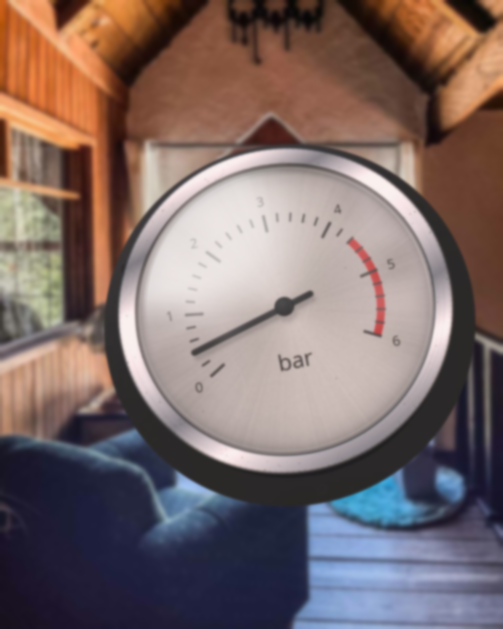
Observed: 0.4 bar
